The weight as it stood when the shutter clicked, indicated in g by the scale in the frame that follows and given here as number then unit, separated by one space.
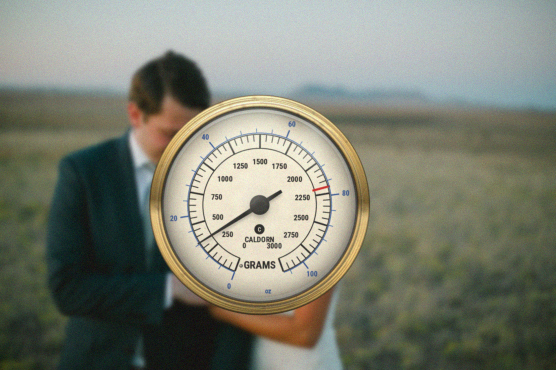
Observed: 350 g
